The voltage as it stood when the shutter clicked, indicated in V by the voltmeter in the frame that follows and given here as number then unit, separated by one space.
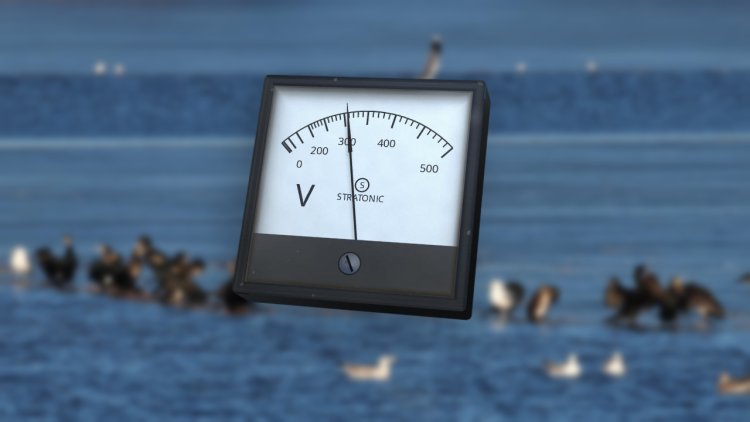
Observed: 310 V
